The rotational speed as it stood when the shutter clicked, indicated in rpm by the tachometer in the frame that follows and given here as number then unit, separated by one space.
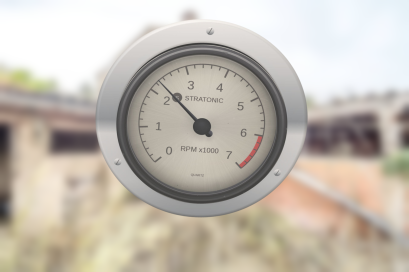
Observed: 2300 rpm
